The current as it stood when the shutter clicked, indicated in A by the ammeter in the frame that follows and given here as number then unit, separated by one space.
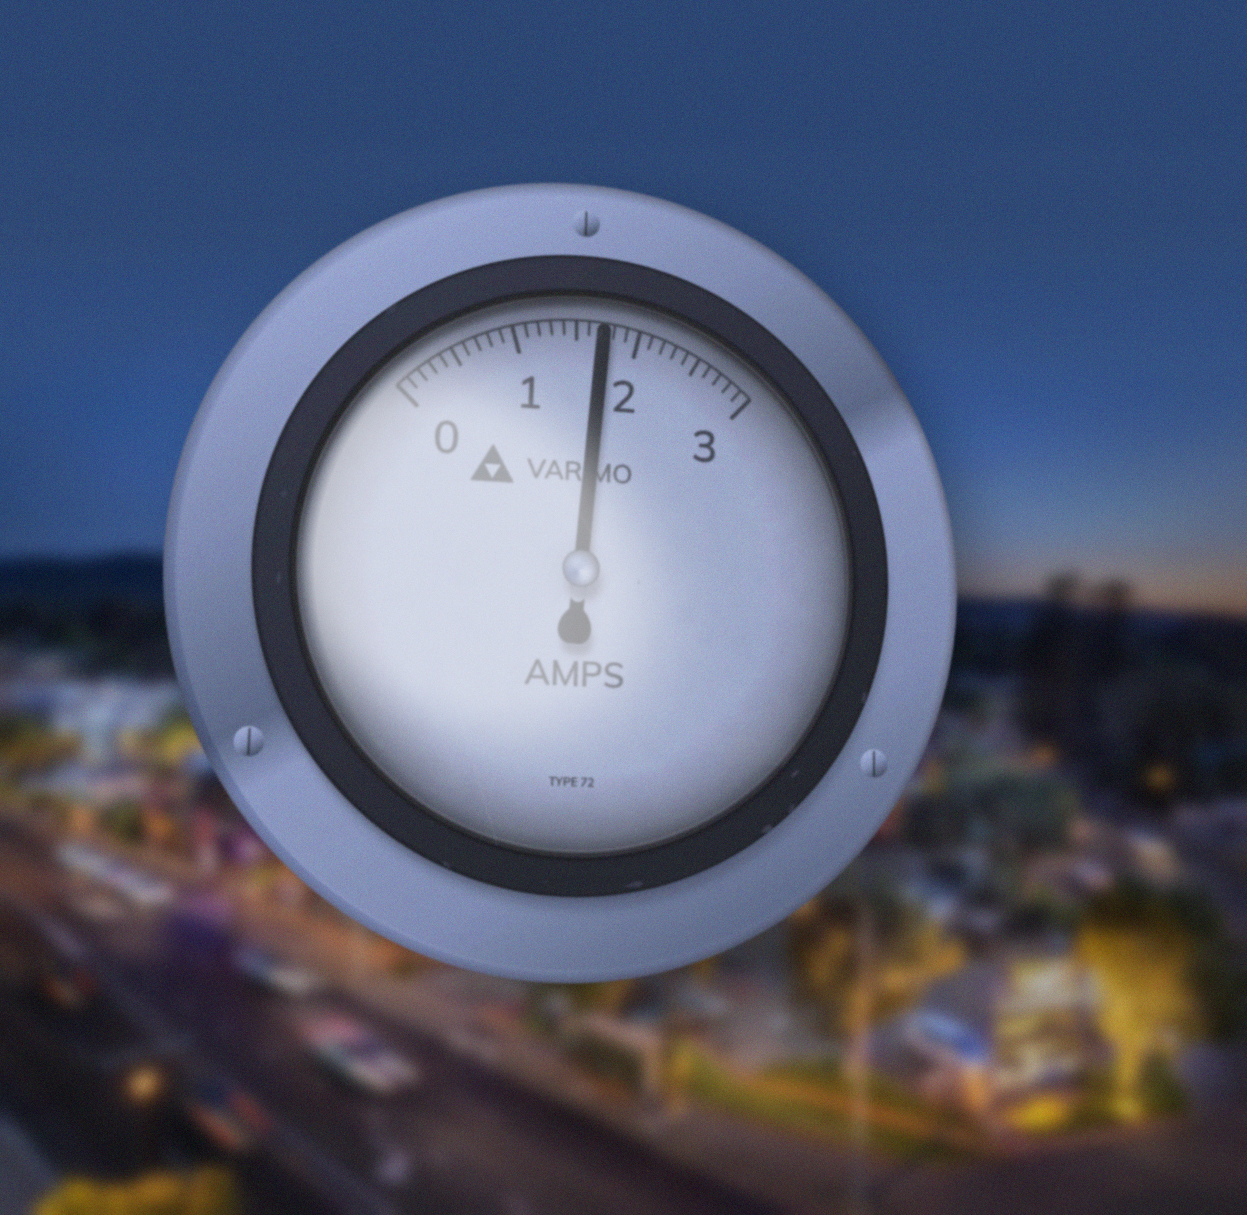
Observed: 1.7 A
